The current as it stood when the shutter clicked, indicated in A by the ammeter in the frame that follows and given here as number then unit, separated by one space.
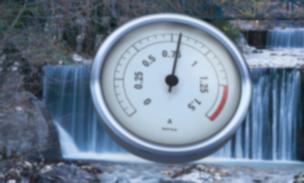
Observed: 0.8 A
